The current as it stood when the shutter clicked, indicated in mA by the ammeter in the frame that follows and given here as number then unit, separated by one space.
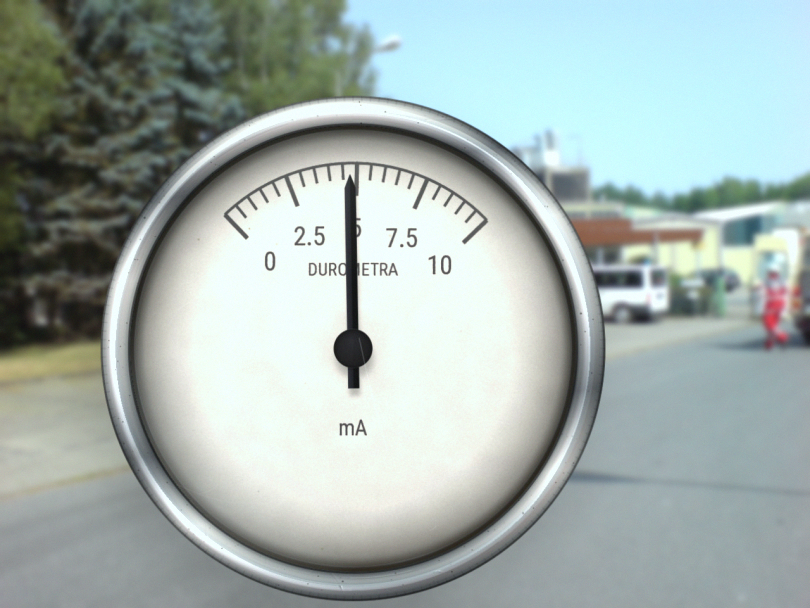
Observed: 4.75 mA
